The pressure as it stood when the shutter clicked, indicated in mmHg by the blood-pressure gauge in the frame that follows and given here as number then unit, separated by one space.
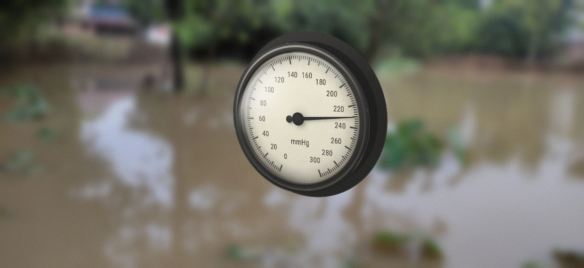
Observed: 230 mmHg
